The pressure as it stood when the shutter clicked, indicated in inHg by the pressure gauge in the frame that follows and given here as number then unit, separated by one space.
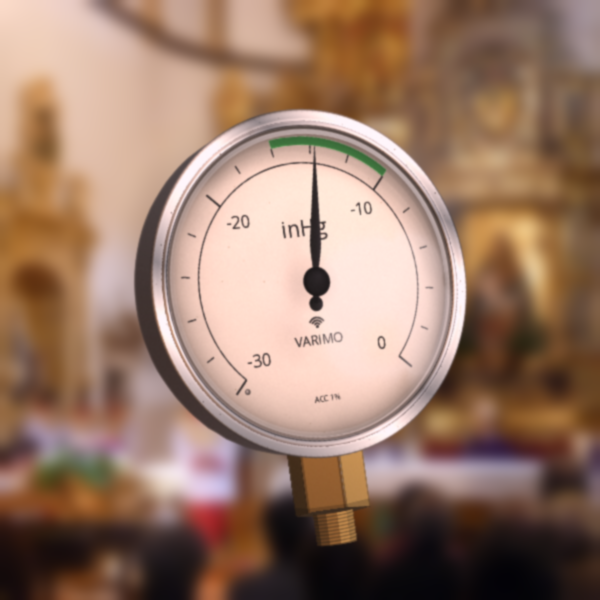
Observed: -14 inHg
